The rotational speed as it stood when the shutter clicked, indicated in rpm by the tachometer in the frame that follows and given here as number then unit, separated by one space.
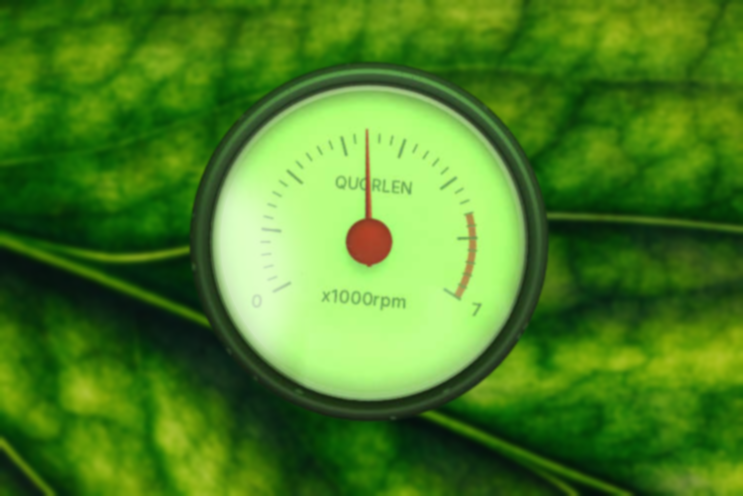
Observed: 3400 rpm
